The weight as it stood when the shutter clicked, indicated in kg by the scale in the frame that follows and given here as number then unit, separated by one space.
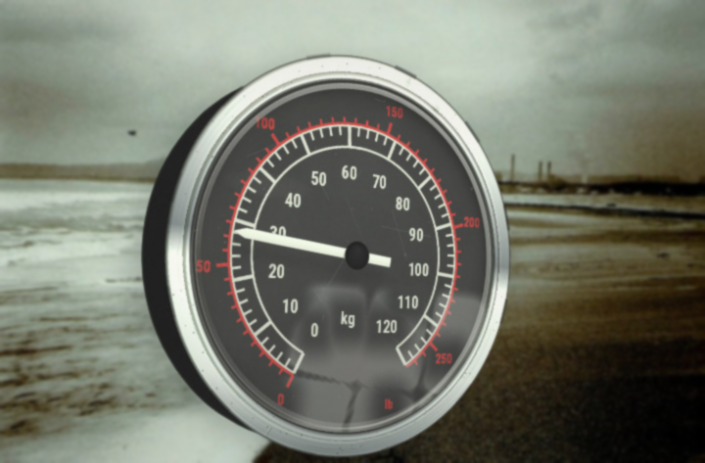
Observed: 28 kg
